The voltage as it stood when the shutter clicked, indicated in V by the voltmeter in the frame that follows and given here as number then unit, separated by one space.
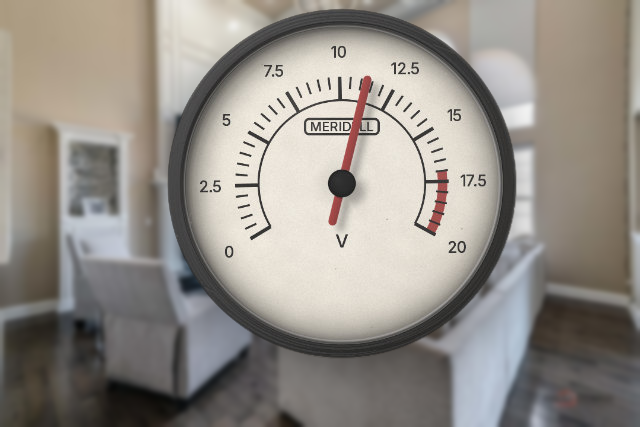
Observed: 11.25 V
